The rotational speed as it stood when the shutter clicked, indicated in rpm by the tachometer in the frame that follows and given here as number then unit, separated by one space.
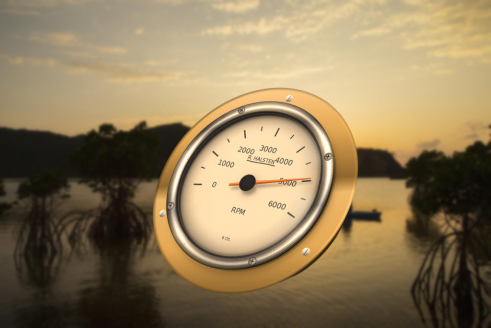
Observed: 5000 rpm
